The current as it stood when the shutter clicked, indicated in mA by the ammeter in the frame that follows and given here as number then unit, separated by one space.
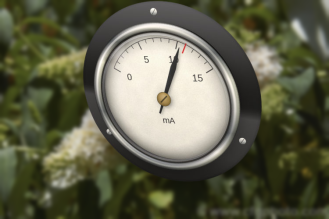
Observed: 10.5 mA
